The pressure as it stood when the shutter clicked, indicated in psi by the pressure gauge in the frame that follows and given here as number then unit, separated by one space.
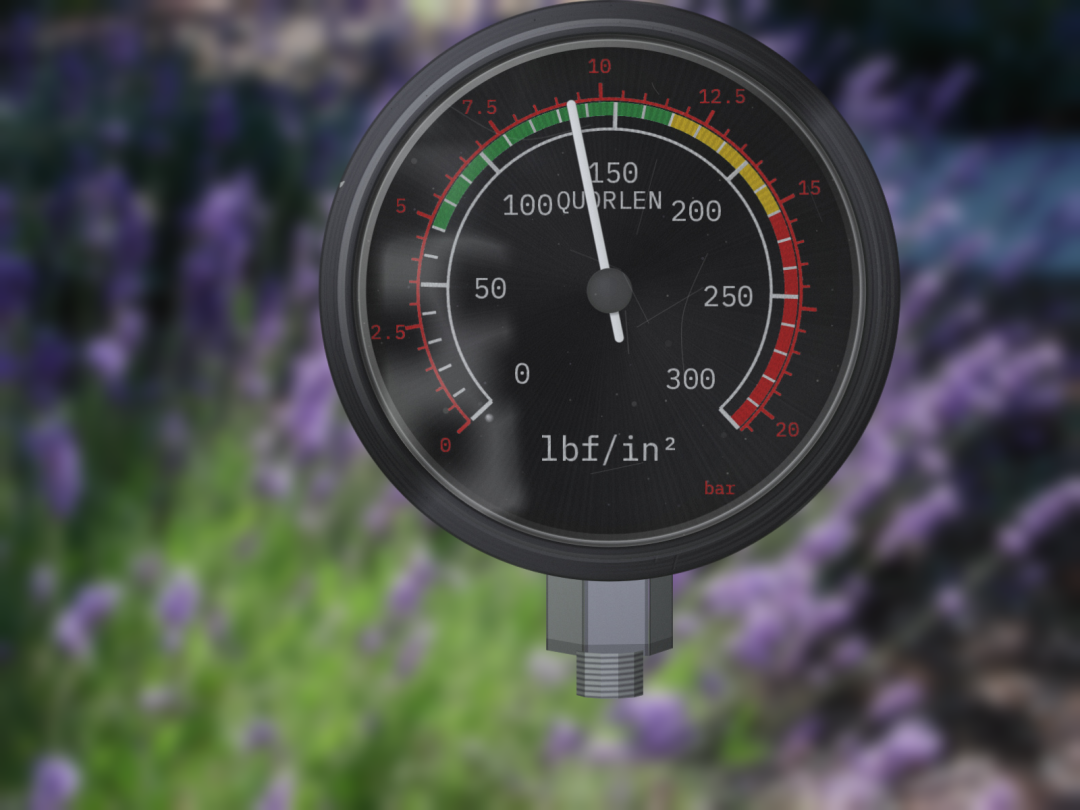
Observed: 135 psi
